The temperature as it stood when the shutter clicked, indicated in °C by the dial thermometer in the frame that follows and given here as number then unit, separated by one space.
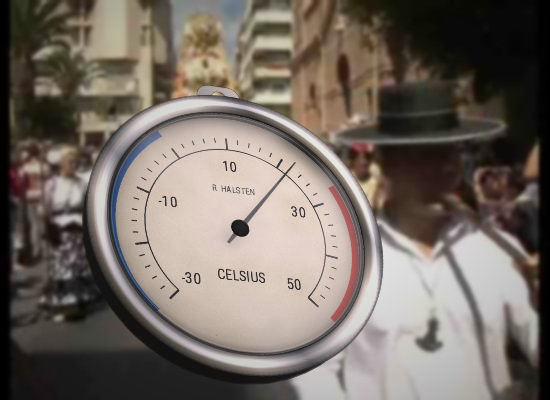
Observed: 22 °C
